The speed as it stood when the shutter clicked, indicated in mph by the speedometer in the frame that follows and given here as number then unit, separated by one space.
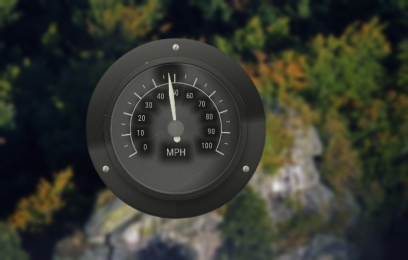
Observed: 47.5 mph
